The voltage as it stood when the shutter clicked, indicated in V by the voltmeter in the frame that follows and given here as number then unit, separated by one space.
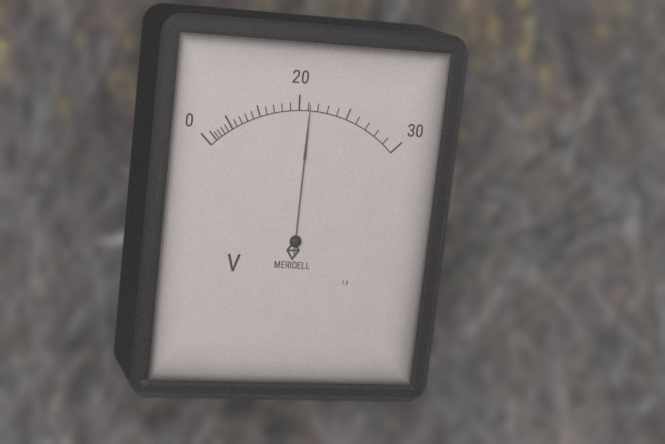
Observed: 21 V
